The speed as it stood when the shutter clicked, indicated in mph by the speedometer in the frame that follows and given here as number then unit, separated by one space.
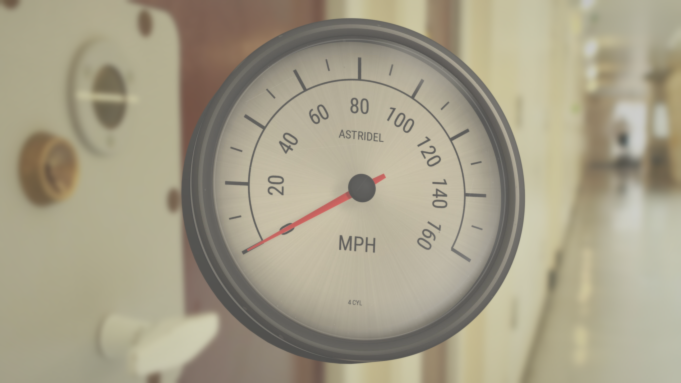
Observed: 0 mph
